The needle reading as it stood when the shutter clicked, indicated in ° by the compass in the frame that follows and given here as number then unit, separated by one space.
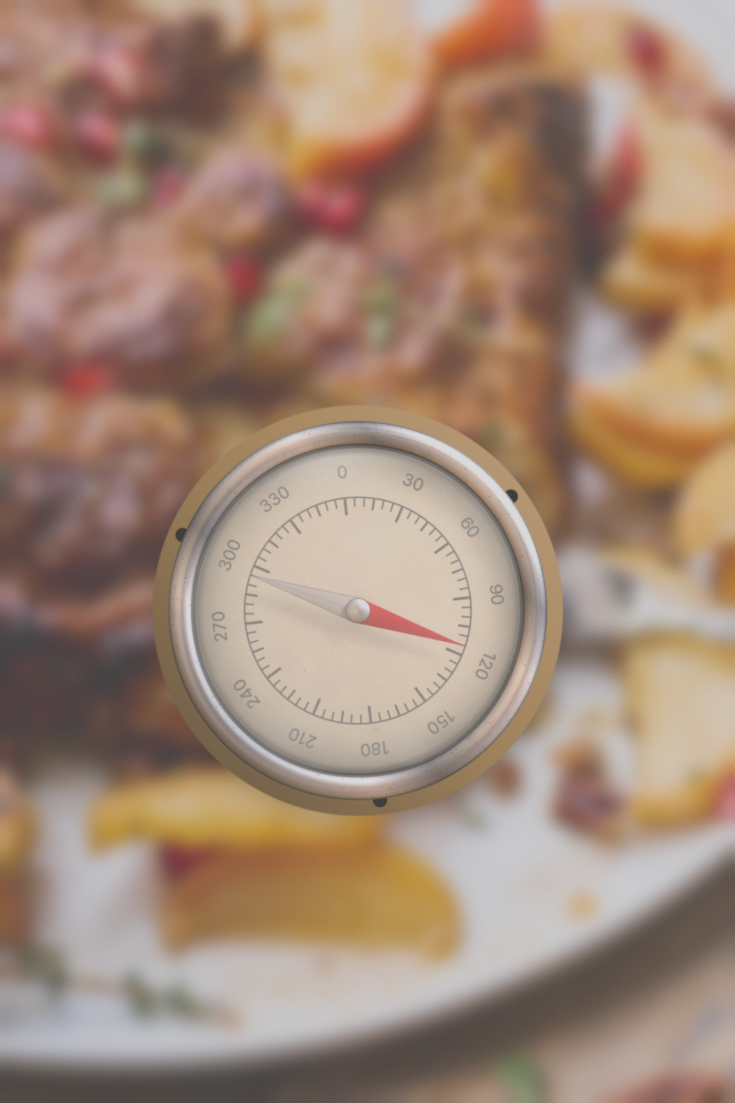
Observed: 115 °
